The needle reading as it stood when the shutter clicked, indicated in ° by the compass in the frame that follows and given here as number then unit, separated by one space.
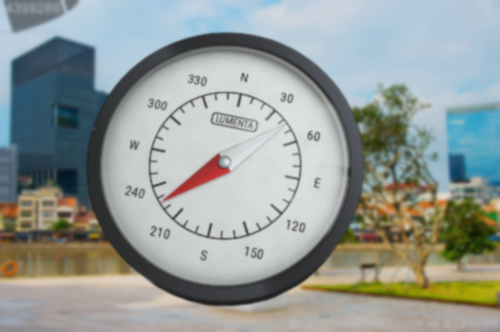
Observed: 225 °
